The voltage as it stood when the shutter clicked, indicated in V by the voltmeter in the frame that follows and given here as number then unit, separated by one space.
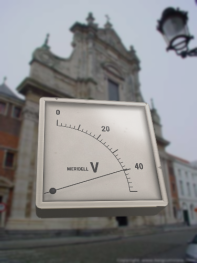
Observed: 40 V
